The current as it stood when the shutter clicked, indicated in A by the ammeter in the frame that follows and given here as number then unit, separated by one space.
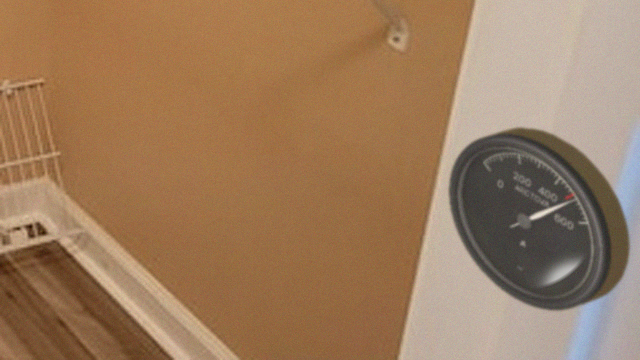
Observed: 500 A
